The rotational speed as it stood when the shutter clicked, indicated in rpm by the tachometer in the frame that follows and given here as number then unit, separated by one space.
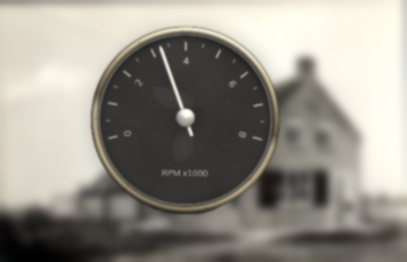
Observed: 3250 rpm
